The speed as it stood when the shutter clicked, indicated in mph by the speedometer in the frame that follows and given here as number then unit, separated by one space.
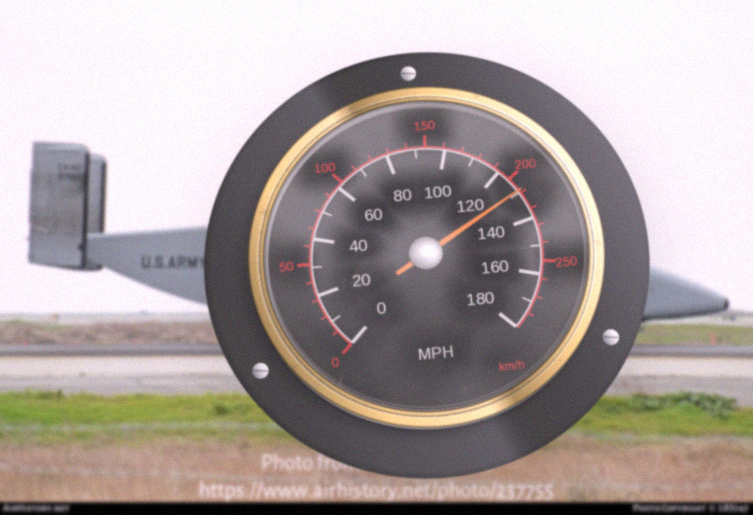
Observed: 130 mph
